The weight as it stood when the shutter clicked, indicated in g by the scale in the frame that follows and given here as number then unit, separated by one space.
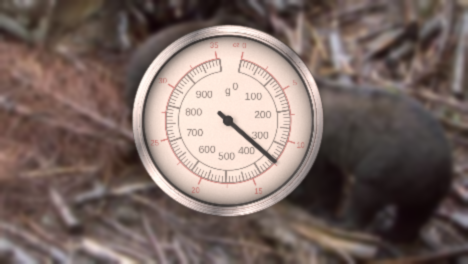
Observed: 350 g
